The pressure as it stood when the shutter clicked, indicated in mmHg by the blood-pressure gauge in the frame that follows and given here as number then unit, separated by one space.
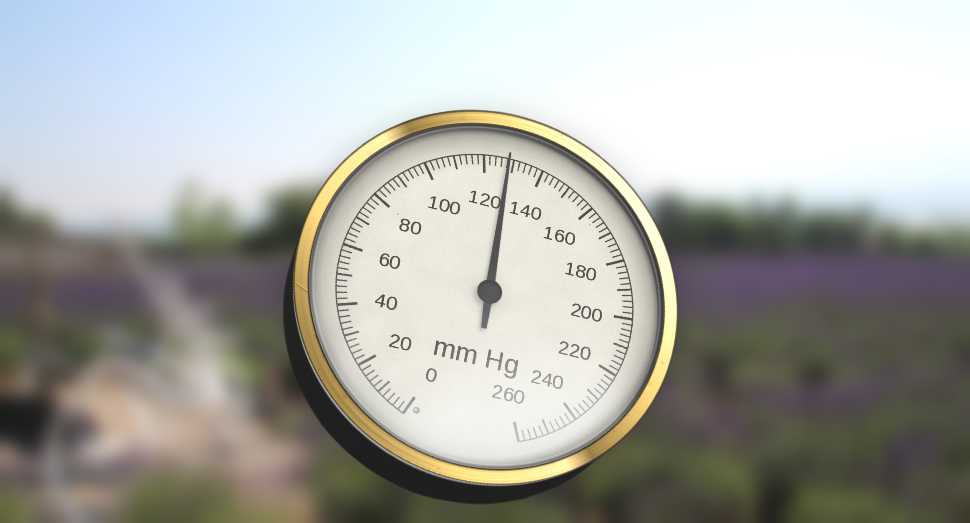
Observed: 128 mmHg
